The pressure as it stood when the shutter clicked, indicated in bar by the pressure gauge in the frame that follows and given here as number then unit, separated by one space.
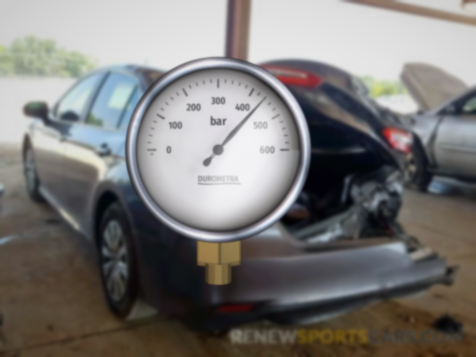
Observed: 440 bar
